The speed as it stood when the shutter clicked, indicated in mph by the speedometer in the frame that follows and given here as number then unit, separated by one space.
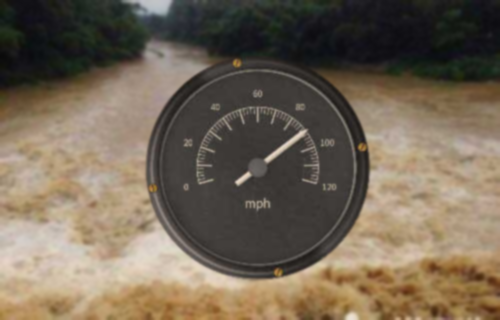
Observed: 90 mph
